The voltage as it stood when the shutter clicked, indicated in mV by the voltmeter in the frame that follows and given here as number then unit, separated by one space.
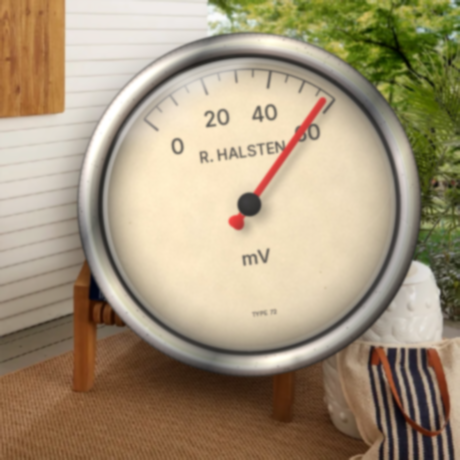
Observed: 57.5 mV
